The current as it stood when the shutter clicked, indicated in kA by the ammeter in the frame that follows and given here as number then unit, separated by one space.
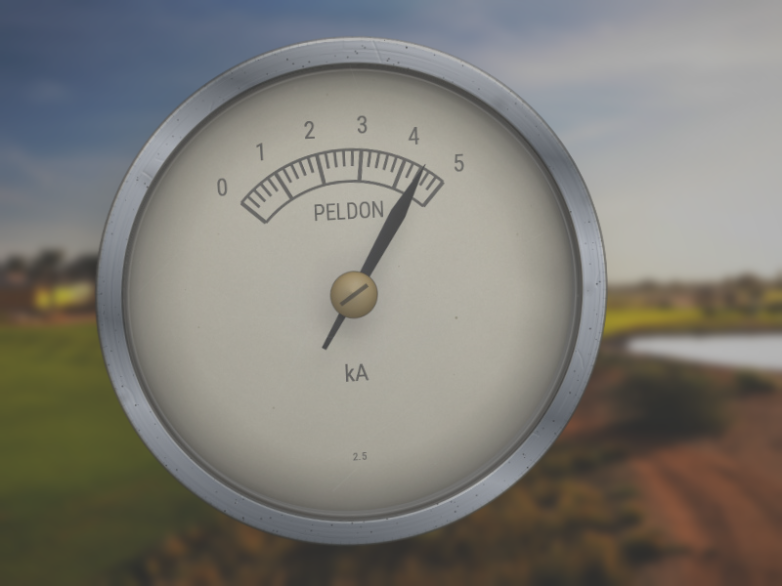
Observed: 4.4 kA
